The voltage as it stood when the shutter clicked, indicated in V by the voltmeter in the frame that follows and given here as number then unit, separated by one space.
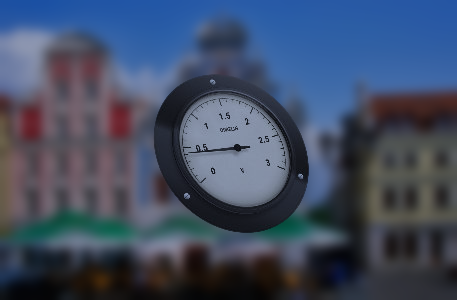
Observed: 0.4 V
